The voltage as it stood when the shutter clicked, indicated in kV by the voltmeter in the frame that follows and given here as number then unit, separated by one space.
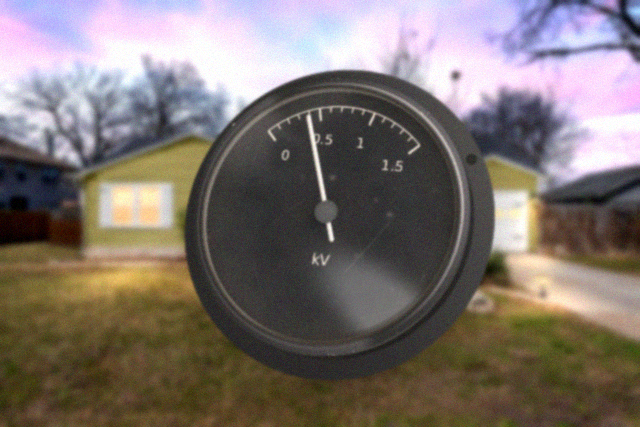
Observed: 0.4 kV
